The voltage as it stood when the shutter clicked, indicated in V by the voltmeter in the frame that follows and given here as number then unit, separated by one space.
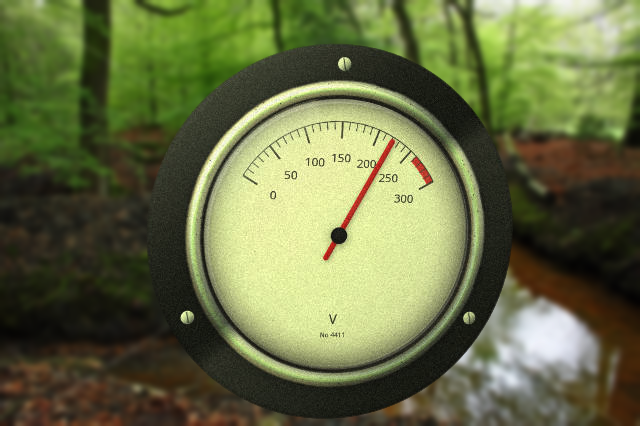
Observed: 220 V
